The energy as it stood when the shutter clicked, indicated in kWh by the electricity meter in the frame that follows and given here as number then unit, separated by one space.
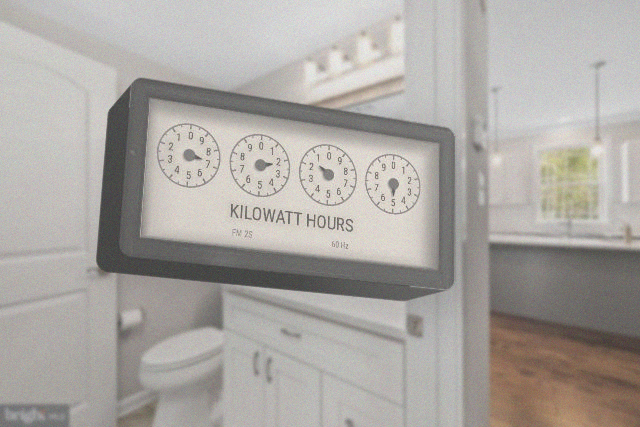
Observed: 7215 kWh
